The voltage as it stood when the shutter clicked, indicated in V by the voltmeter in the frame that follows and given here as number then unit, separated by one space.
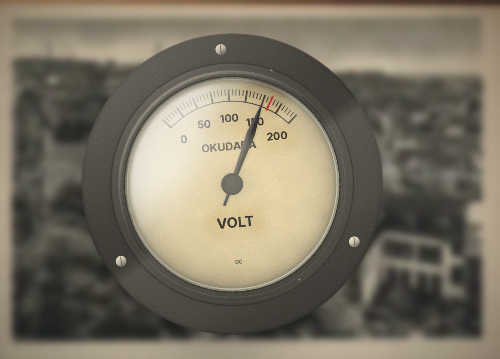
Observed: 150 V
